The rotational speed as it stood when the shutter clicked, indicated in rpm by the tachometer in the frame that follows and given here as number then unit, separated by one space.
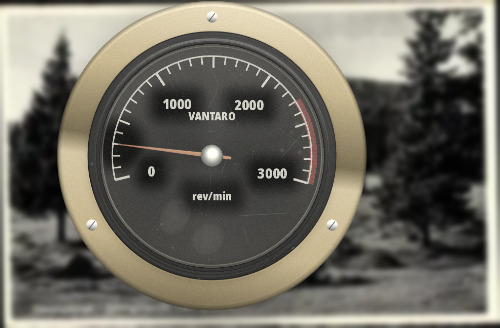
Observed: 300 rpm
